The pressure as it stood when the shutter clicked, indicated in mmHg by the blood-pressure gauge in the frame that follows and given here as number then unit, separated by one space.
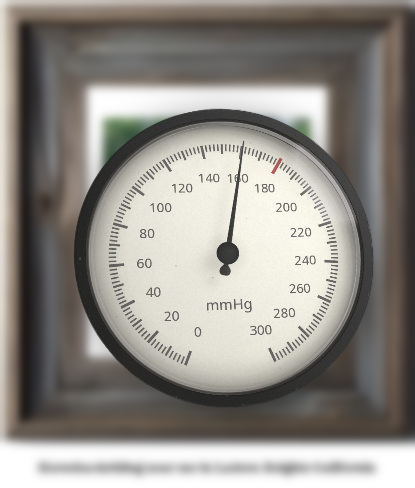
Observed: 160 mmHg
